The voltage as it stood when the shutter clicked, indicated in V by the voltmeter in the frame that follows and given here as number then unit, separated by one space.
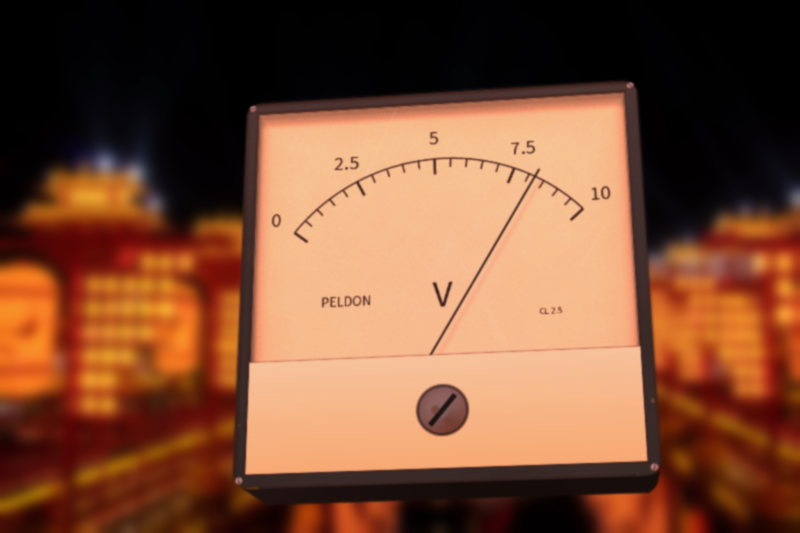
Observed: 8.25 V
